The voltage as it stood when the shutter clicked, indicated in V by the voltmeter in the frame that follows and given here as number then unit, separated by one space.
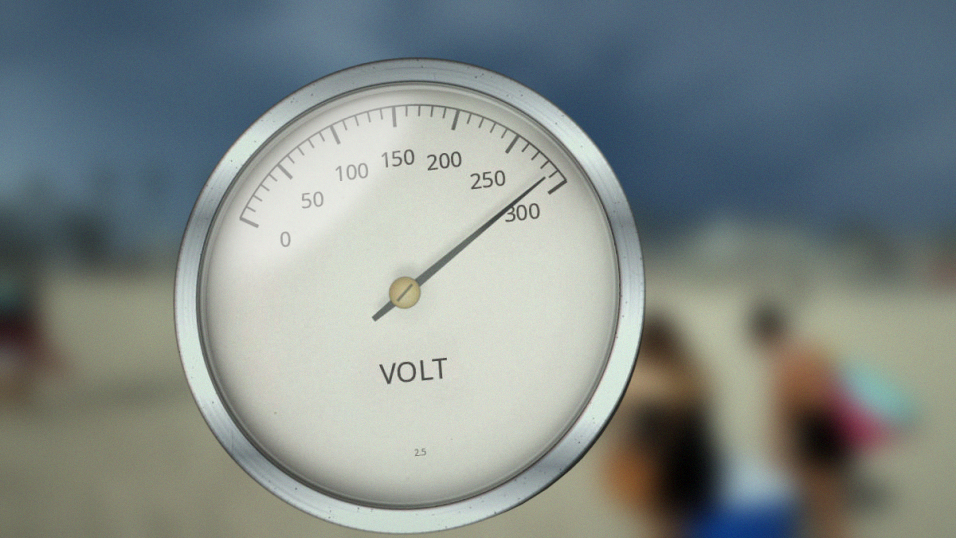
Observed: 290 V
